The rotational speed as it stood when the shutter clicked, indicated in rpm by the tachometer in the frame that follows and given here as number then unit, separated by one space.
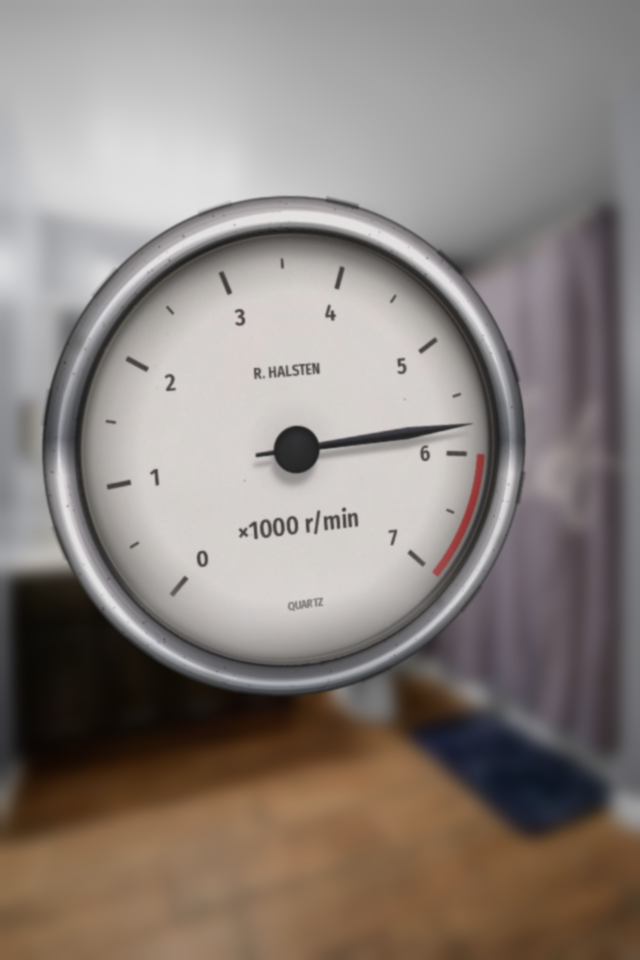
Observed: 5750 rpm
